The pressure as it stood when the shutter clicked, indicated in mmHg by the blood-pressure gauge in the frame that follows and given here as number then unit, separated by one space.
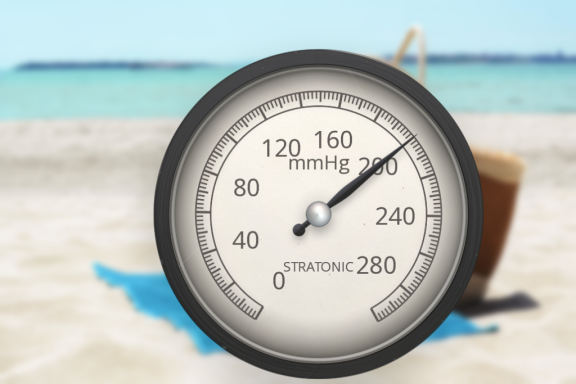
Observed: 200 mmHg
